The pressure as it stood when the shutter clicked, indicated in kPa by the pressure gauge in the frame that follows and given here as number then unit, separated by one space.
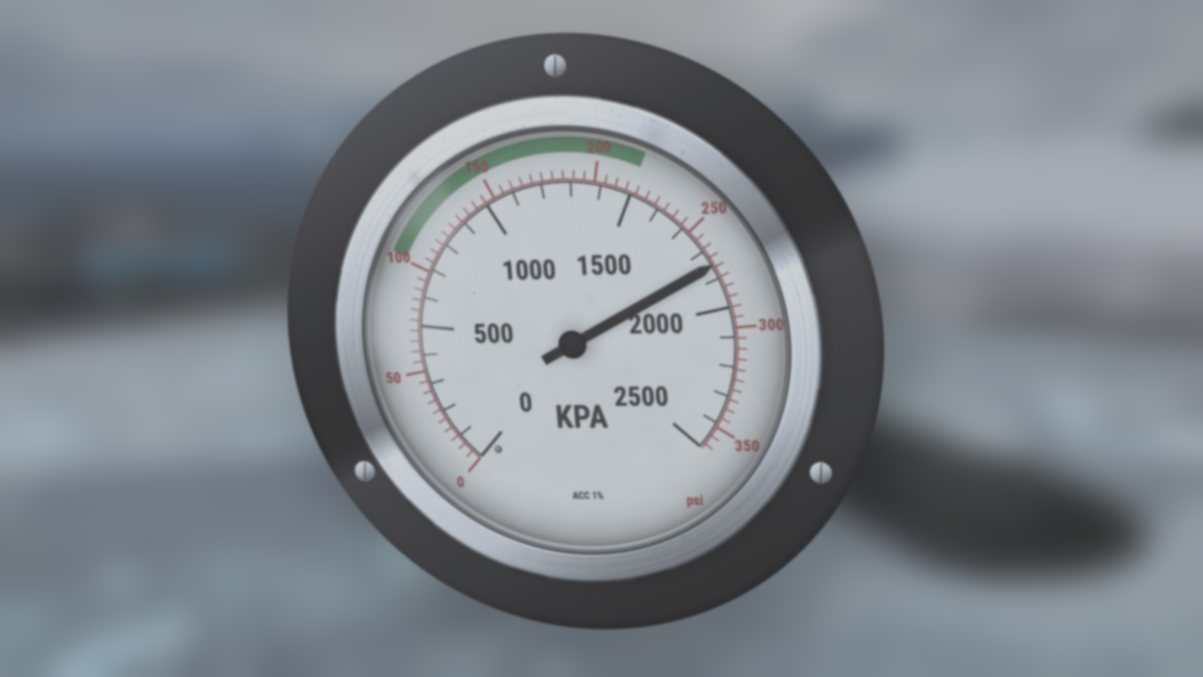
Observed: 1850 kPa
